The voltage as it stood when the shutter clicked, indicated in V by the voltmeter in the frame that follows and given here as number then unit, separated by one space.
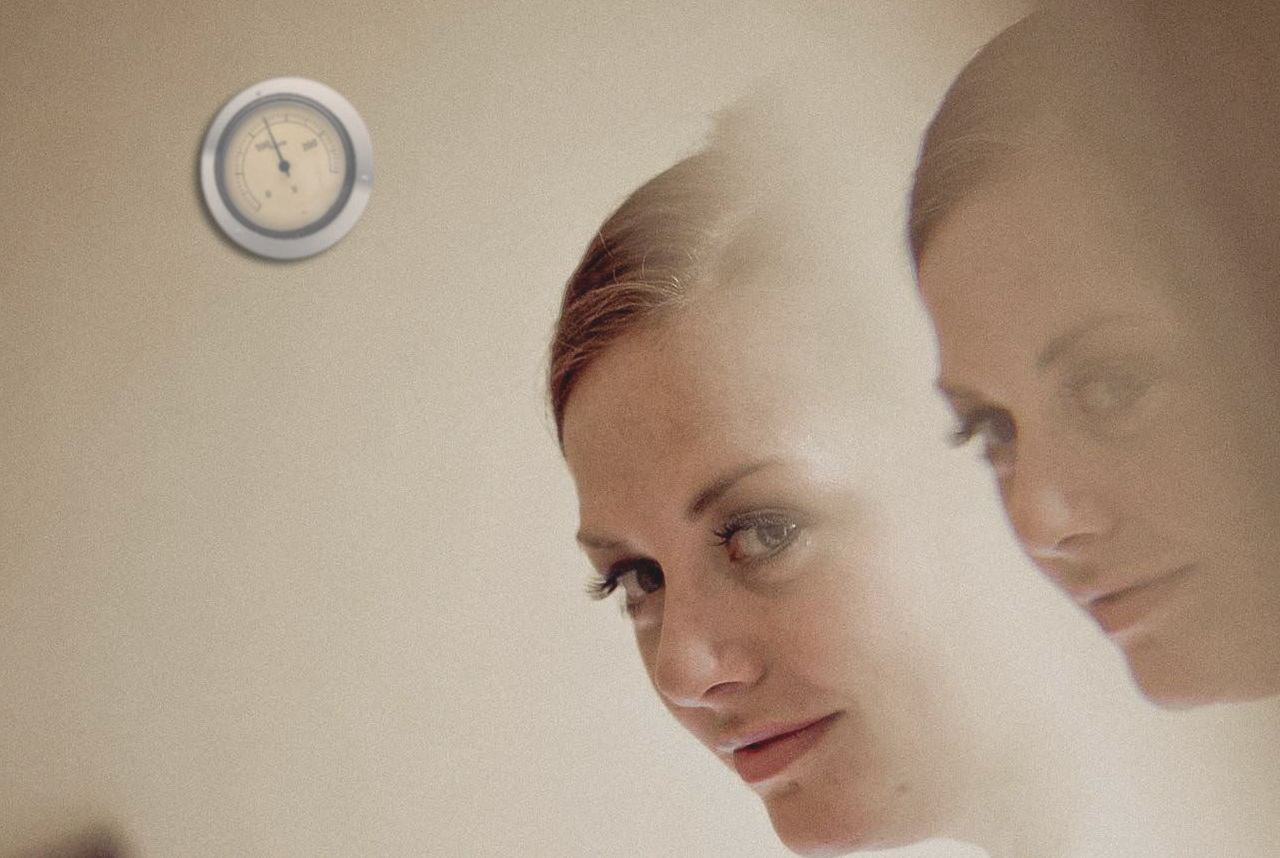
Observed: 125 V
